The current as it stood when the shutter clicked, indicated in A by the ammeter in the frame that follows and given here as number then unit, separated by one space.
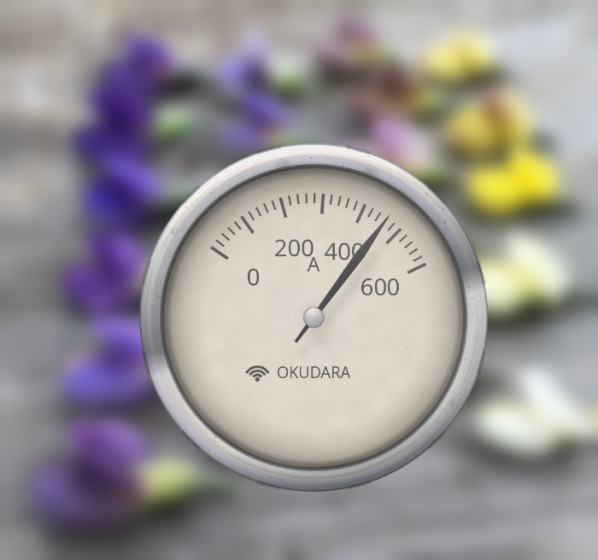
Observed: 460 A
